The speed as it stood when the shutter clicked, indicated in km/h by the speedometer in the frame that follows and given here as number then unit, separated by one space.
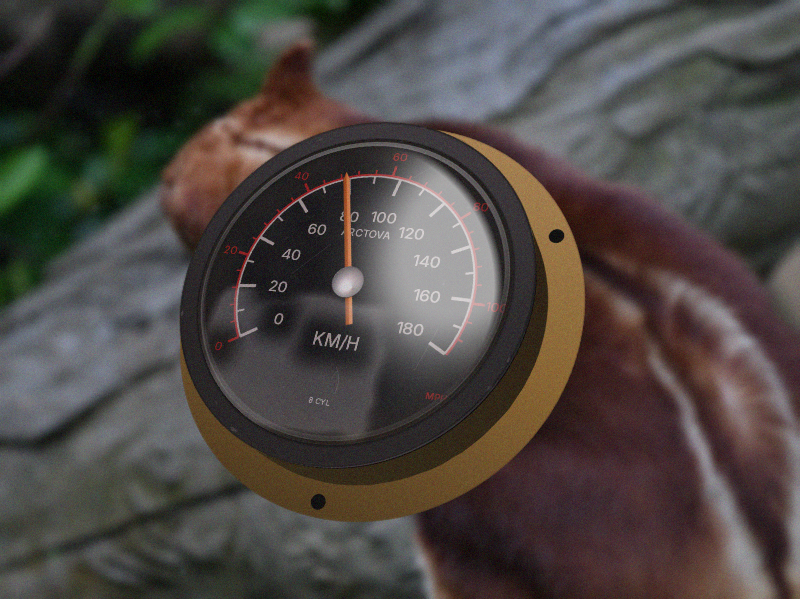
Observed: 80 km/h
